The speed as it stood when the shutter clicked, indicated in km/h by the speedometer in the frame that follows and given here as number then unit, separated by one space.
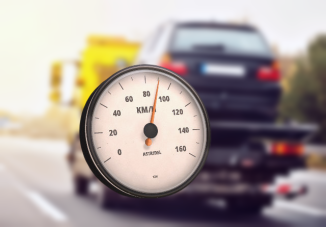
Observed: 90 km/h
